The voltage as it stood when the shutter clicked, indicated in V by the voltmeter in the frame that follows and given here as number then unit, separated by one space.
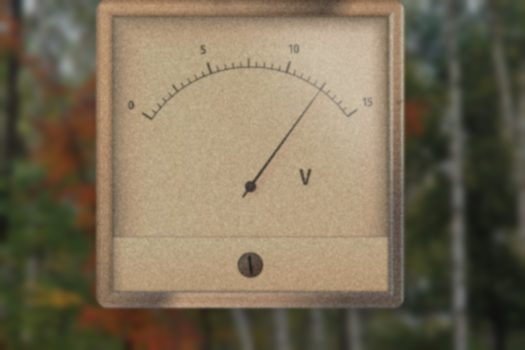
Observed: 12.5 V
